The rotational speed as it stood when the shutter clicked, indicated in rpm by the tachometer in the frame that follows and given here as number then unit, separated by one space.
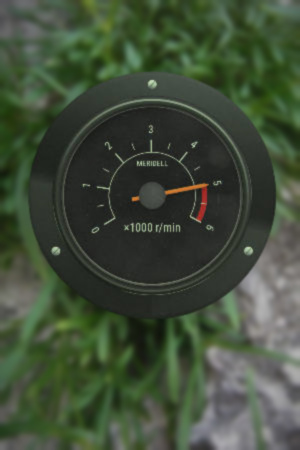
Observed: 5000 rpm
